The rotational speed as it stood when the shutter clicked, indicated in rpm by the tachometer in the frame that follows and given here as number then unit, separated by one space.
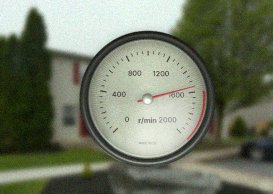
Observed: 1550 rpm
